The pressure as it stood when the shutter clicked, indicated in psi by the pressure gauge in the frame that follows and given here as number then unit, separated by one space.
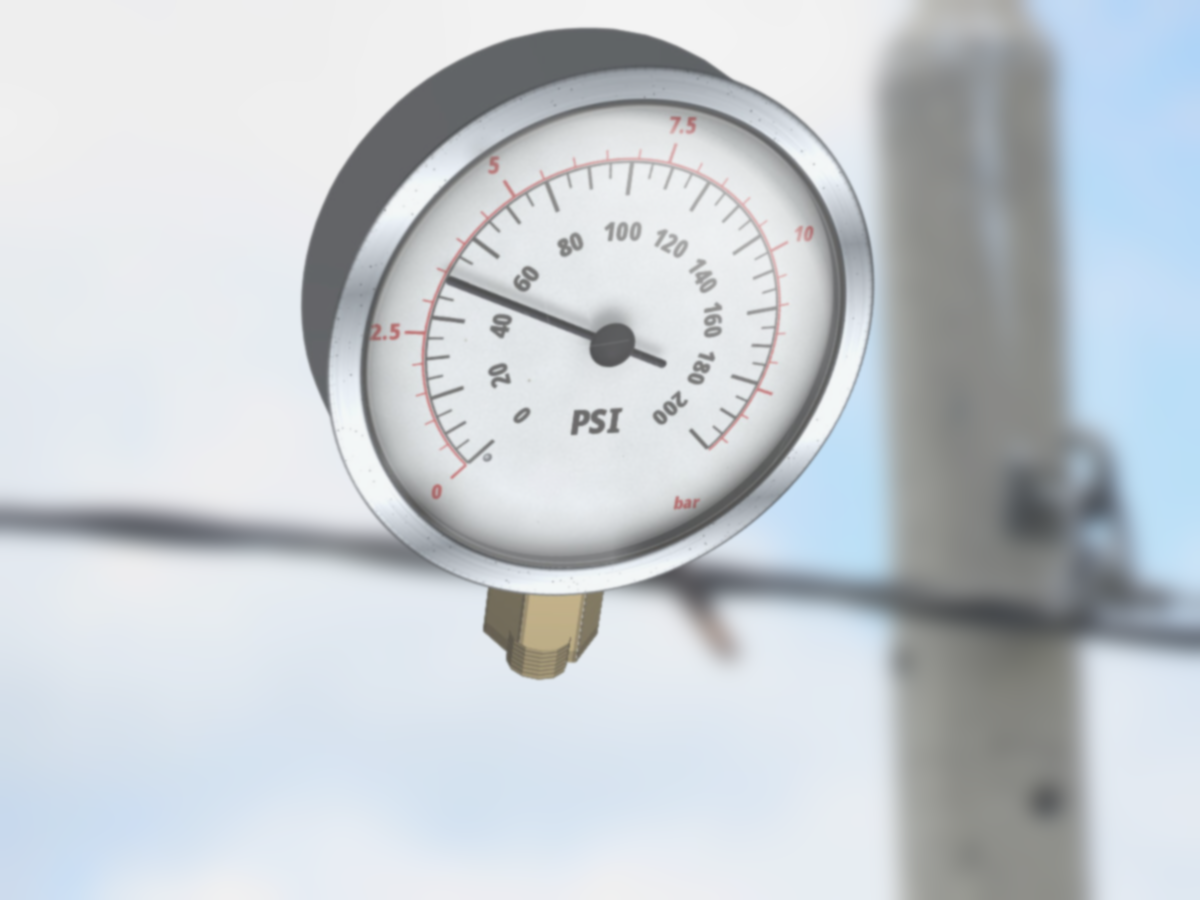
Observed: 50 psi
